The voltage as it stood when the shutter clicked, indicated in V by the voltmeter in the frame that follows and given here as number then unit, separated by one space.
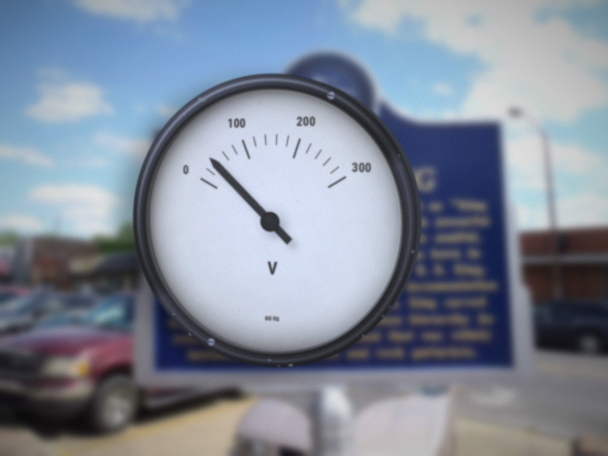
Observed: 40 V
